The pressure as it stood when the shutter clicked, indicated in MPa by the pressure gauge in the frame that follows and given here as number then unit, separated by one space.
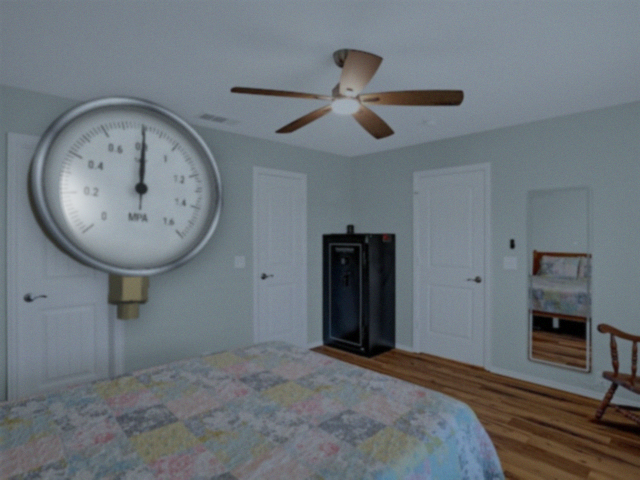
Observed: 0.8 MPa
